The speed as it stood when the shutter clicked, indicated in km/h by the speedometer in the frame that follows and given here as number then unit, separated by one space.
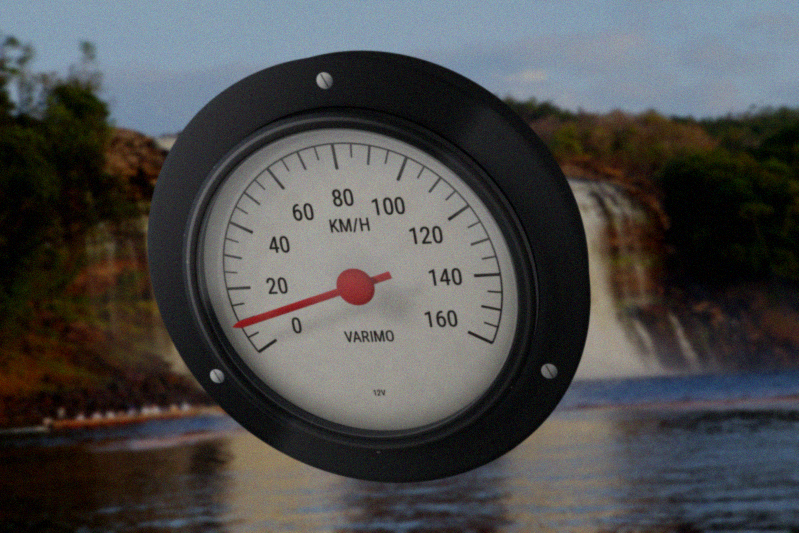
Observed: 10 km/h
